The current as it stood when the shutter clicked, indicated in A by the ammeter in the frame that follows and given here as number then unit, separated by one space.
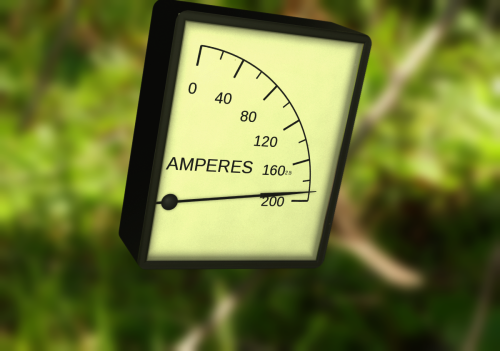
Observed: 190 A
